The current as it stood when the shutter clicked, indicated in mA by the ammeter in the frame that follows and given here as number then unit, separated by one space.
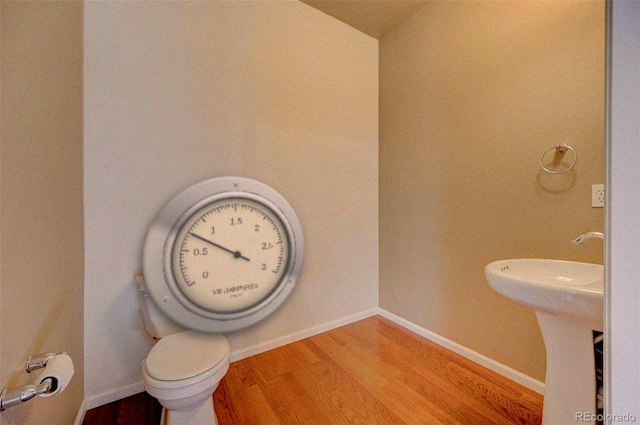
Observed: 0.75 mA
